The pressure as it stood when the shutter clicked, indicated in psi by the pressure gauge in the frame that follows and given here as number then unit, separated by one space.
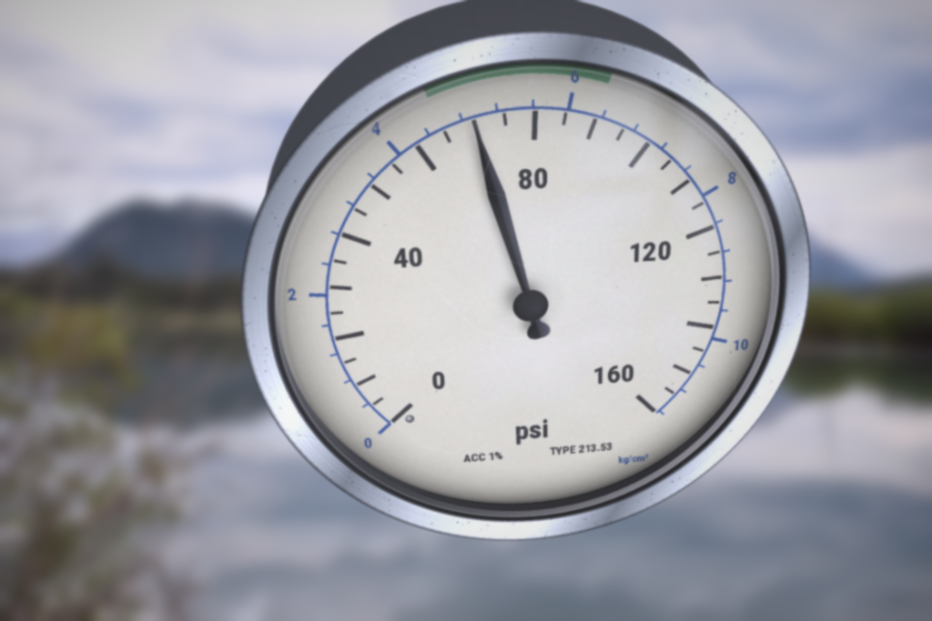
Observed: 70 psi
